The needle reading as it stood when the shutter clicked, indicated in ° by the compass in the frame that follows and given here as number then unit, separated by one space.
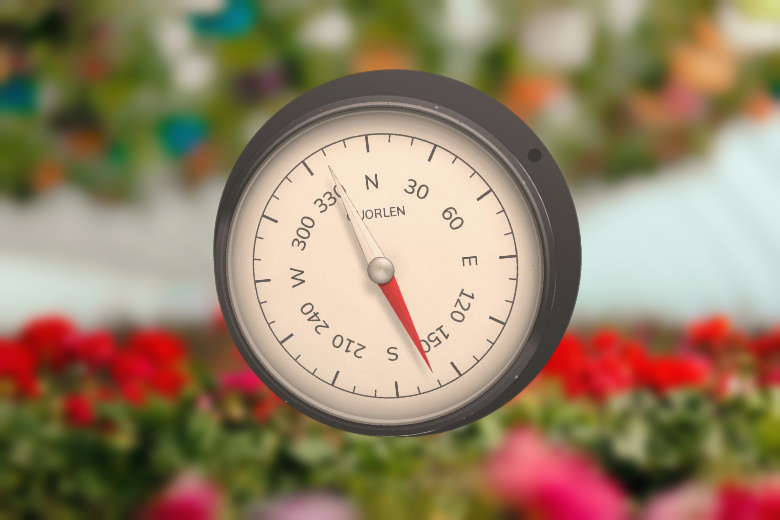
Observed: 160 °
